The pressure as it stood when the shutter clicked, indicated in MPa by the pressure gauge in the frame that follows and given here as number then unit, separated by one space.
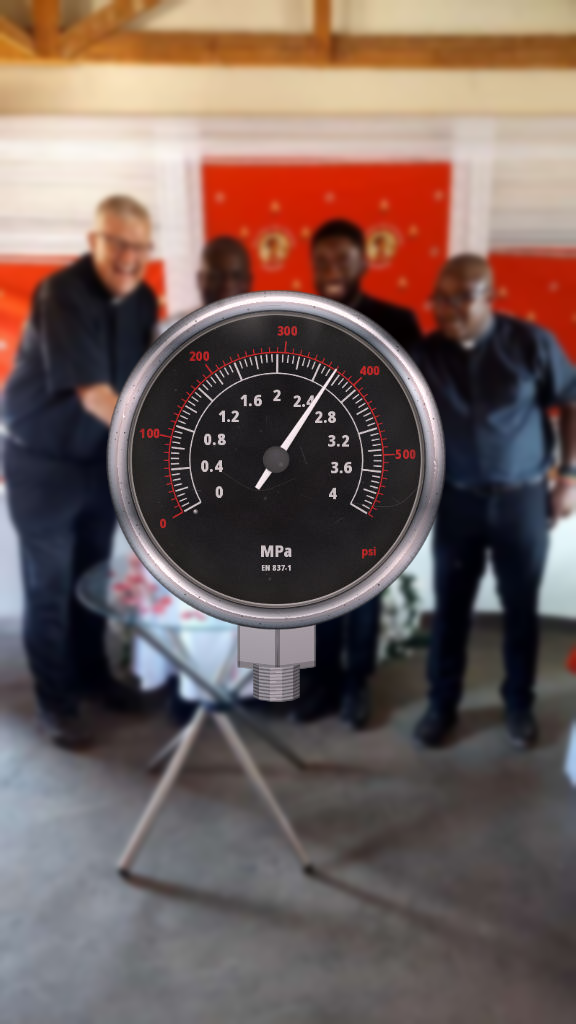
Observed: 2.55 MPa
